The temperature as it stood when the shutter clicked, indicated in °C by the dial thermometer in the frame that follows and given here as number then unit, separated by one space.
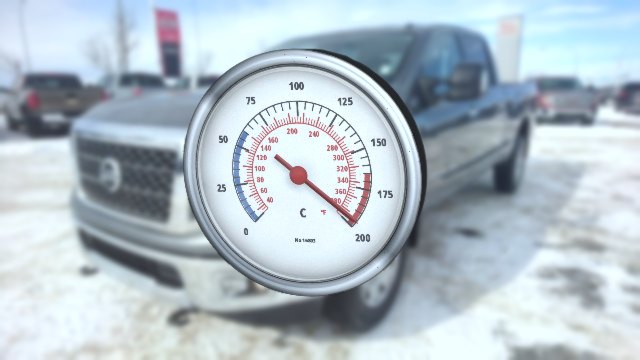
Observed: 195 °C
